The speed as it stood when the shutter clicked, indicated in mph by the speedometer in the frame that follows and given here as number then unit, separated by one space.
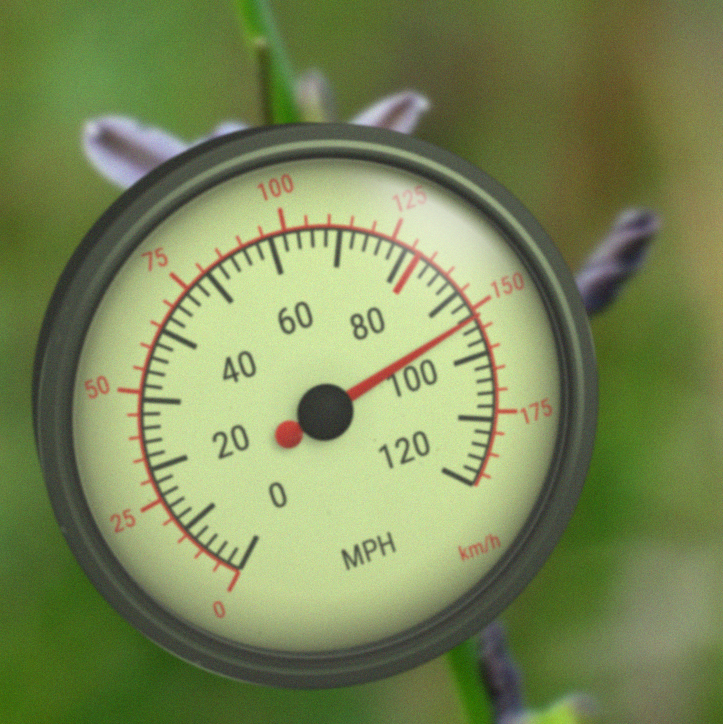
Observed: 94 mph
